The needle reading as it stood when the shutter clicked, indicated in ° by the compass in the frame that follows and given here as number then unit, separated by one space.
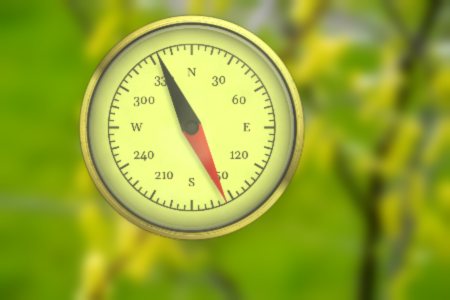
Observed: 155 °
